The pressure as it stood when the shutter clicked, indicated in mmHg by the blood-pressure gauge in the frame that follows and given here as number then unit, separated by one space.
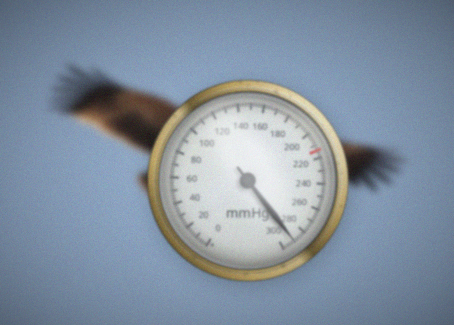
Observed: 290 mmHg
